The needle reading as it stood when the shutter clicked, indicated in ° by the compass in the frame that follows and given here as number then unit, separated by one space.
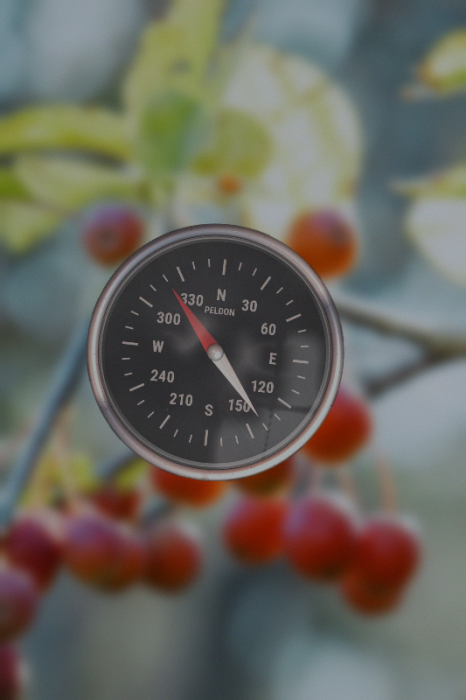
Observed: 320 °
